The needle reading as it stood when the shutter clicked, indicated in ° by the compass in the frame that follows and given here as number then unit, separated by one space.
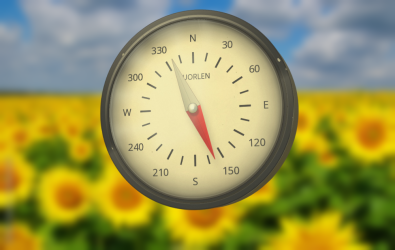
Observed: 157.5 °
